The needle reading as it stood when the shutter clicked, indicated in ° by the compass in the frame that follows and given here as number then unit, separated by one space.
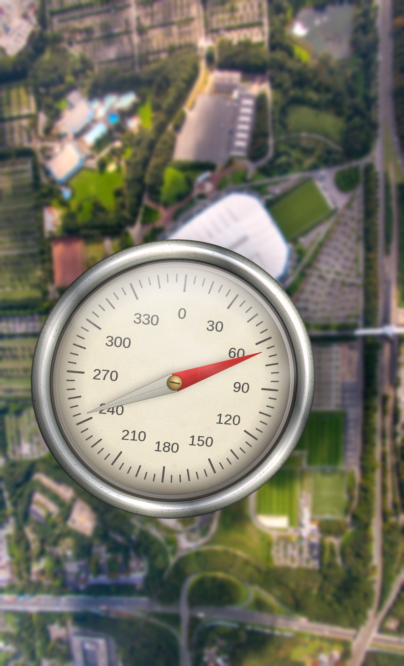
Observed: 65 °
